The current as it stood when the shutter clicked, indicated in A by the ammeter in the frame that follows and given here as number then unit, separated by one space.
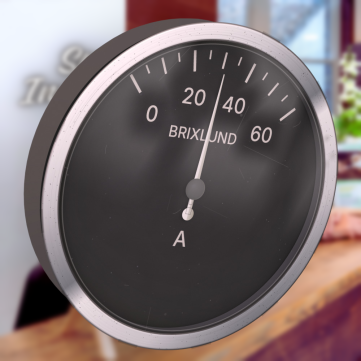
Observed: 30 A
